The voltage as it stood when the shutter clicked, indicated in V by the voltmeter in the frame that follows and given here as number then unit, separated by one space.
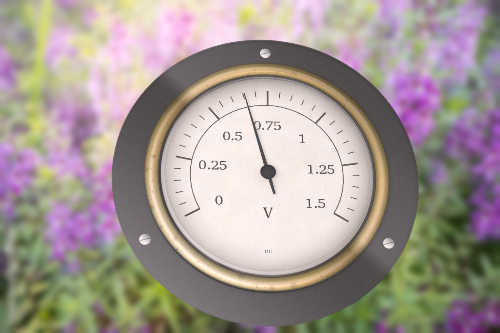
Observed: 0.65 V
